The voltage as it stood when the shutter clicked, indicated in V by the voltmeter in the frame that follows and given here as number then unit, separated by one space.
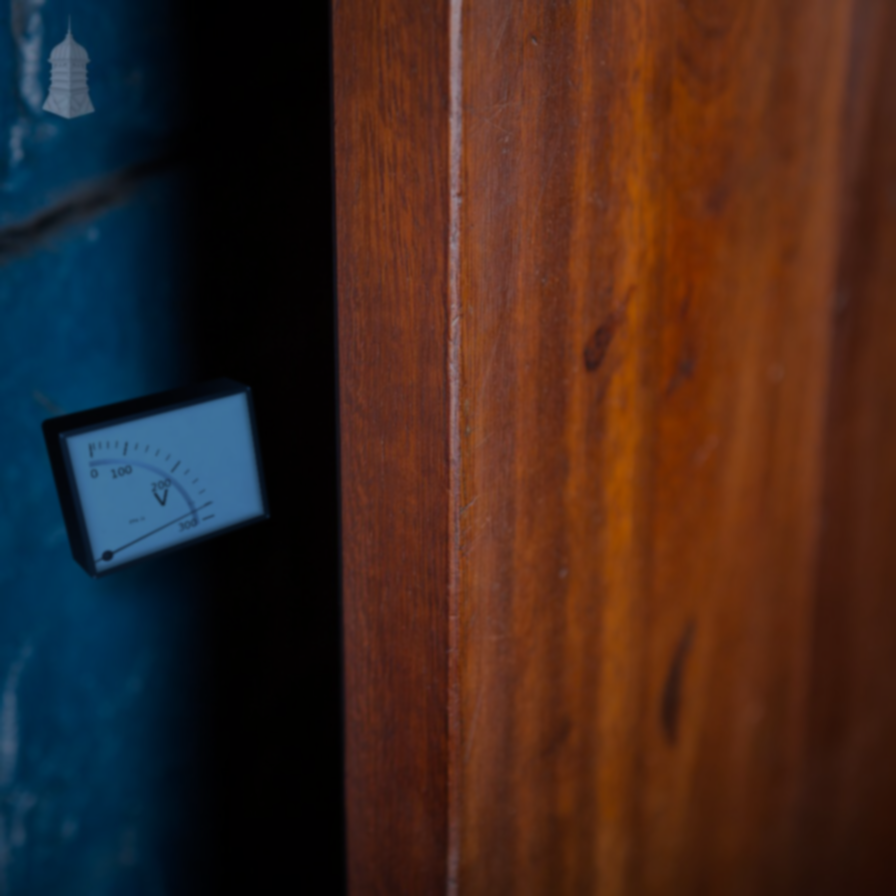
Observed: 280 V
